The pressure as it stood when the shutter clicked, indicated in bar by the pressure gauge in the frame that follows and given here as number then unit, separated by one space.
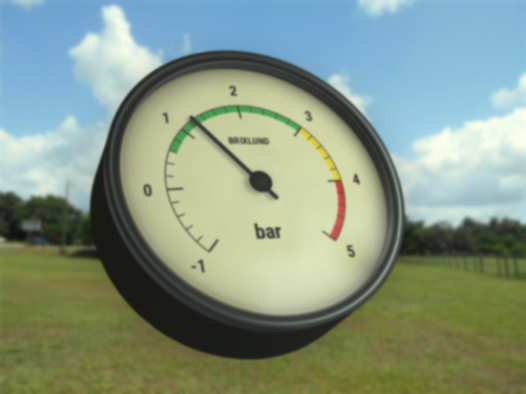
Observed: 1.2 bar
